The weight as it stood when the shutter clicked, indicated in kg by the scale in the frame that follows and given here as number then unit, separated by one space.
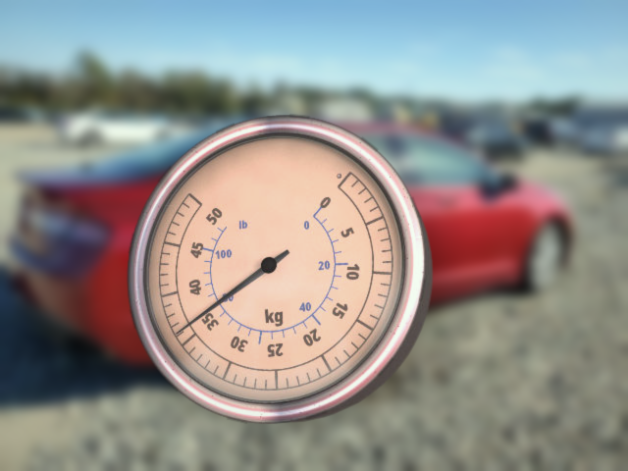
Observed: 36 kg
